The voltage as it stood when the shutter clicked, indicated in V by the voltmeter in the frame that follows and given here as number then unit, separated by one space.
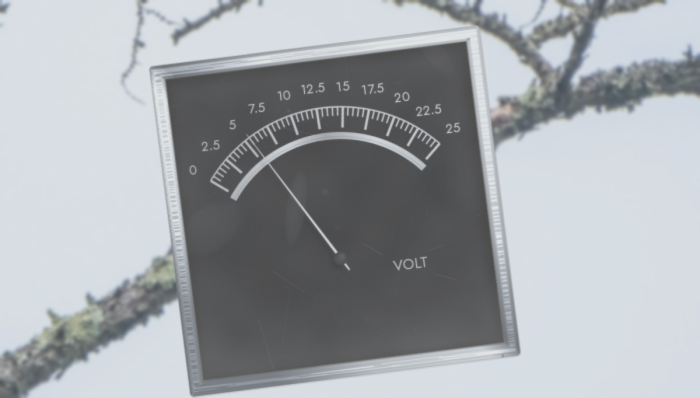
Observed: 5.5 V
